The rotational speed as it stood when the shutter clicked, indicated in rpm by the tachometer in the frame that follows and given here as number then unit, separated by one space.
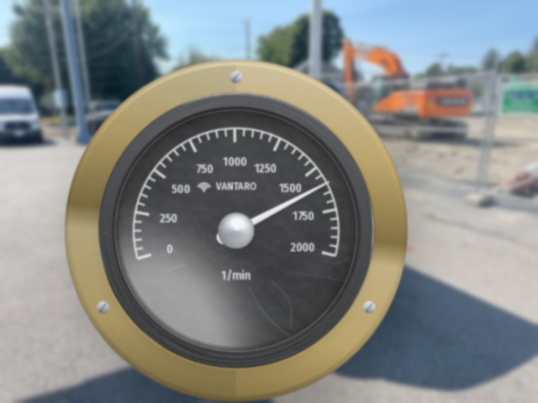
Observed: 1600 rpm
